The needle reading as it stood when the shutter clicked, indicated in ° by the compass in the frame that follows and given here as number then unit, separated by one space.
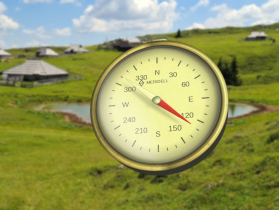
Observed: 130 °
